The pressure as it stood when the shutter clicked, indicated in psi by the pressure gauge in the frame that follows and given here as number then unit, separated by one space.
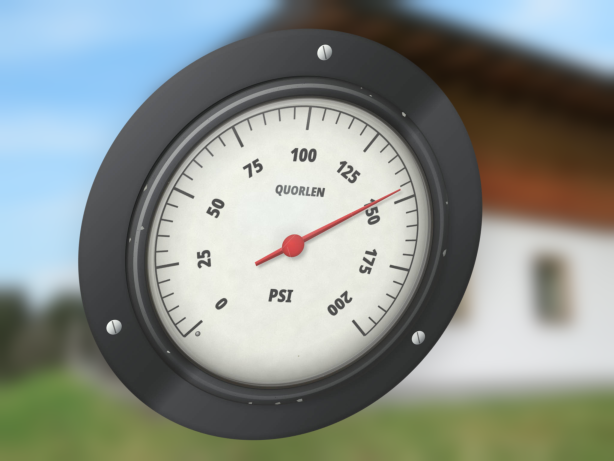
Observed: 145 psi
